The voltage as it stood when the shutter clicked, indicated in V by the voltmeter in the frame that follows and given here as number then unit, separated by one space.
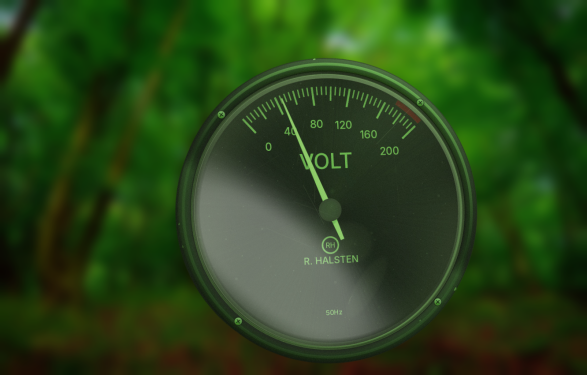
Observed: 45 V
